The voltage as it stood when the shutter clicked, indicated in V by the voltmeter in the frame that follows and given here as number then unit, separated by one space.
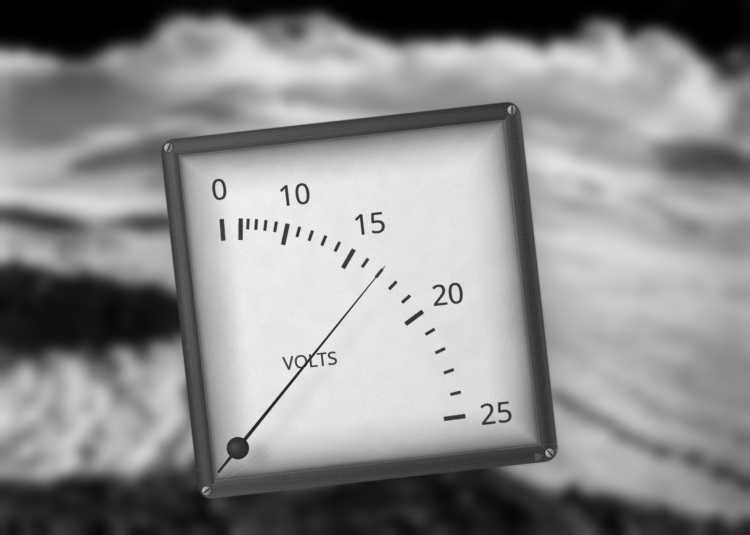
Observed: 17 V
